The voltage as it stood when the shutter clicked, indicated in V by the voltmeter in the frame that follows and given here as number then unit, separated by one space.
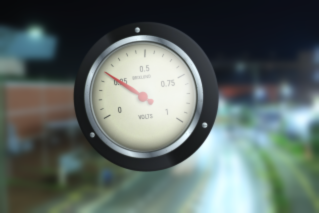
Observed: 0.25 V
